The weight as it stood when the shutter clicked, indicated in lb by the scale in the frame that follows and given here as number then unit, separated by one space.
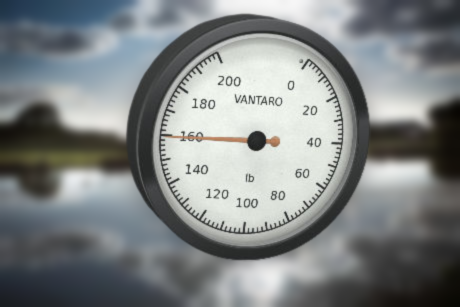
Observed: 160 lb
